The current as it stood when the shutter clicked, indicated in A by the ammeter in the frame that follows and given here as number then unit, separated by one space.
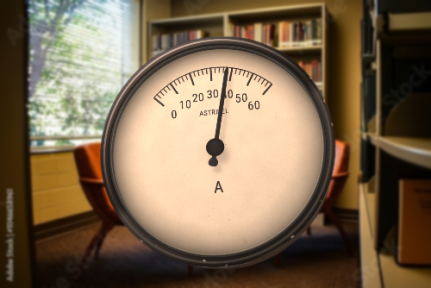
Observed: 38 A
